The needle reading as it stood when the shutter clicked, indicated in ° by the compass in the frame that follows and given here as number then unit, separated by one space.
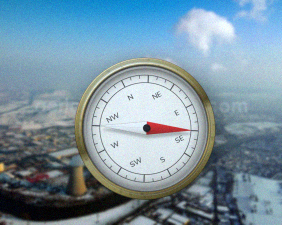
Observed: 120 °
